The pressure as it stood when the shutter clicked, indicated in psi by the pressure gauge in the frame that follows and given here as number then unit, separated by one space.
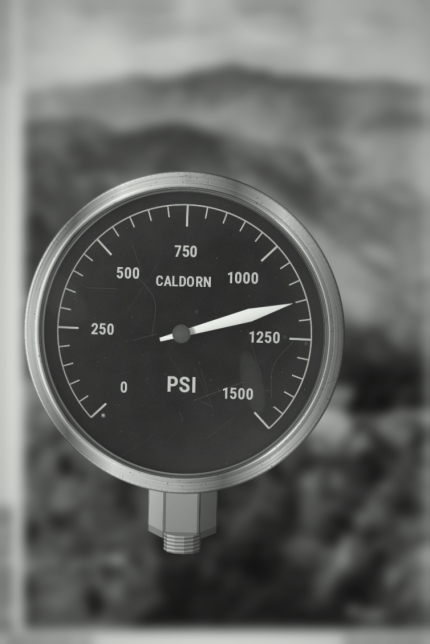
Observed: 1150 psi
